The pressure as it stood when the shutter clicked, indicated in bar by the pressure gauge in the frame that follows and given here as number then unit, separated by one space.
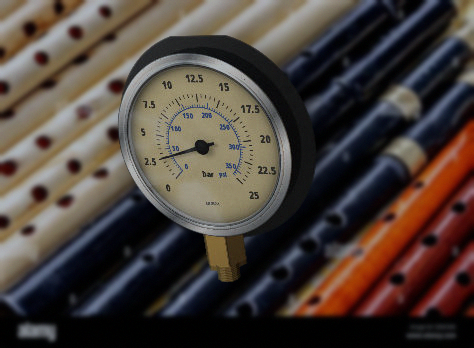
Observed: 2.5 bar
